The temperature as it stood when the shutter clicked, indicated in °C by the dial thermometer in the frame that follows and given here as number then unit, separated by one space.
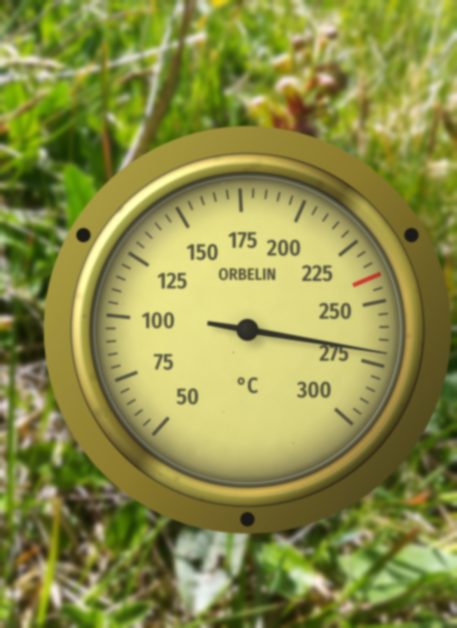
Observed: 270 °C
